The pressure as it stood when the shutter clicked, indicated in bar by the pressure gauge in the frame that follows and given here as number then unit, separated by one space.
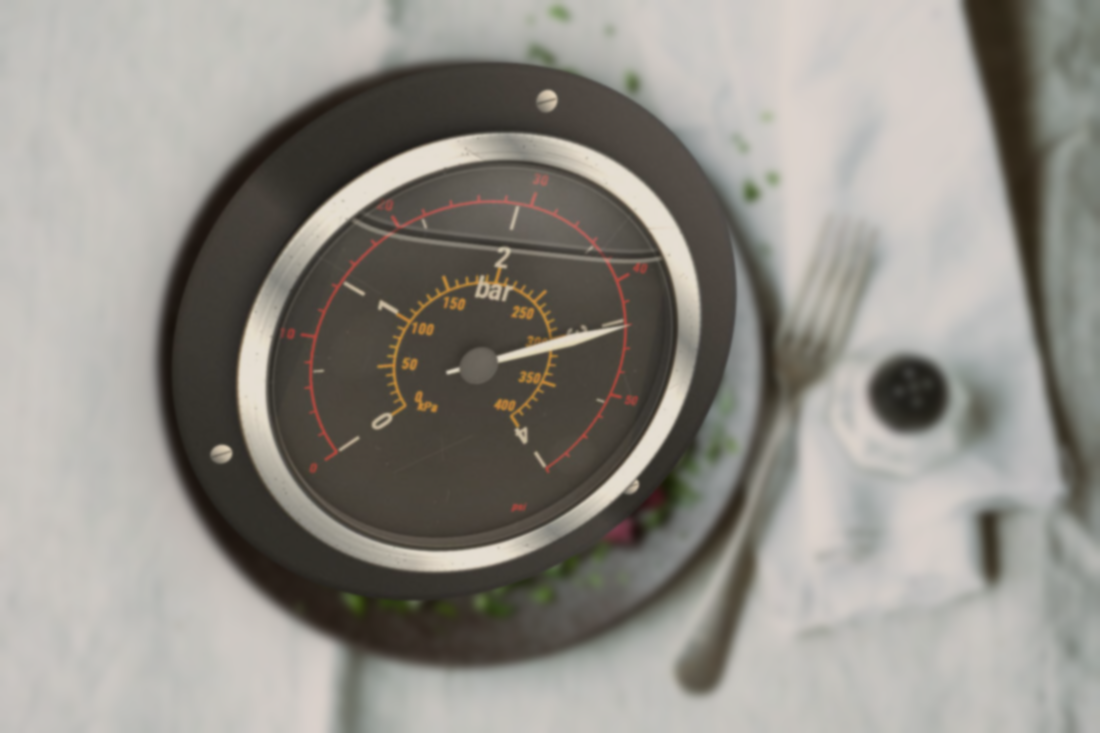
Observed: 3 bar
